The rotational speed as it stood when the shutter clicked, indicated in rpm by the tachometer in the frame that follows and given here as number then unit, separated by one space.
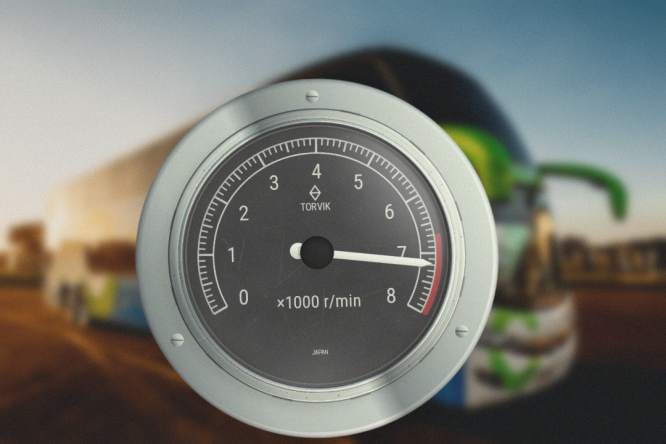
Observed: 7200 rpm
